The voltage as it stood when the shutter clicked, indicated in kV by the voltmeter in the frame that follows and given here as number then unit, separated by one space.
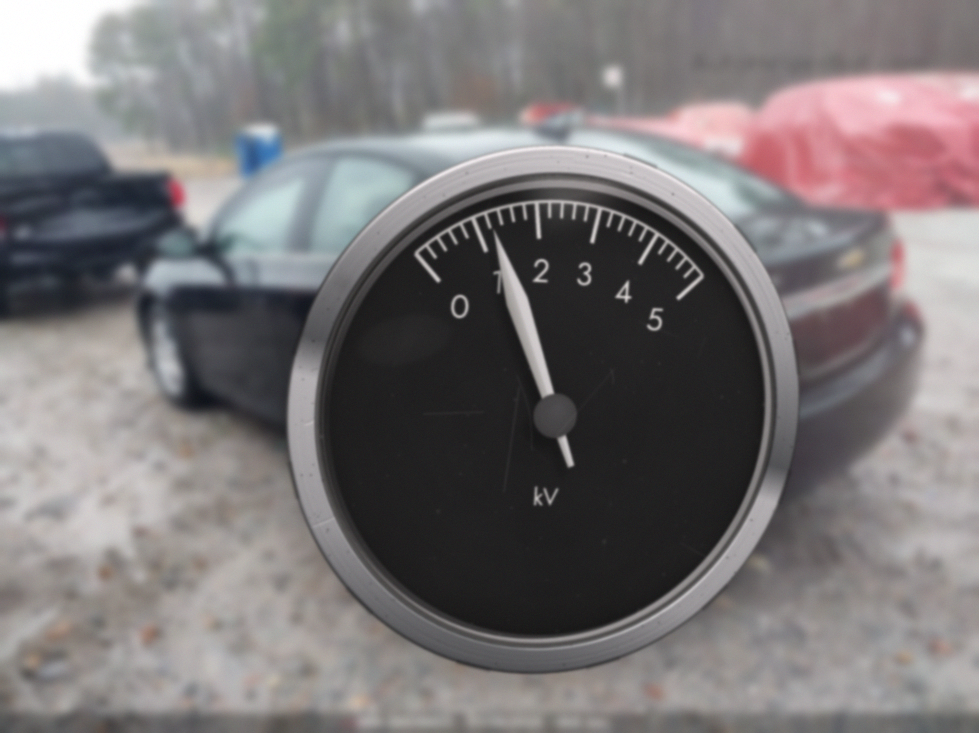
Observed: 1.2 kV
